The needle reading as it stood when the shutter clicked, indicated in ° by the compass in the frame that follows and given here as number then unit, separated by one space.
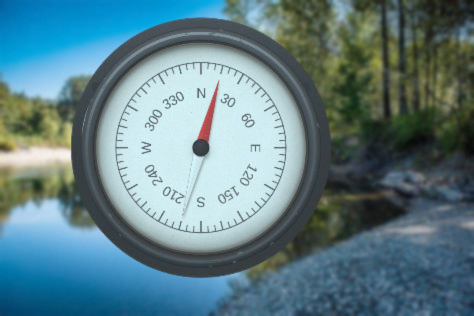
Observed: 15 °
